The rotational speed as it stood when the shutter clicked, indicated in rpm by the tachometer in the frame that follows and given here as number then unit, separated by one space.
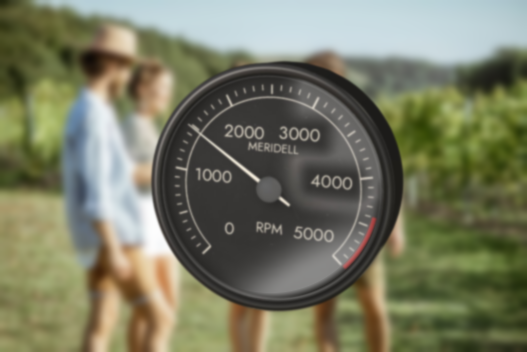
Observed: 1500 rpm
